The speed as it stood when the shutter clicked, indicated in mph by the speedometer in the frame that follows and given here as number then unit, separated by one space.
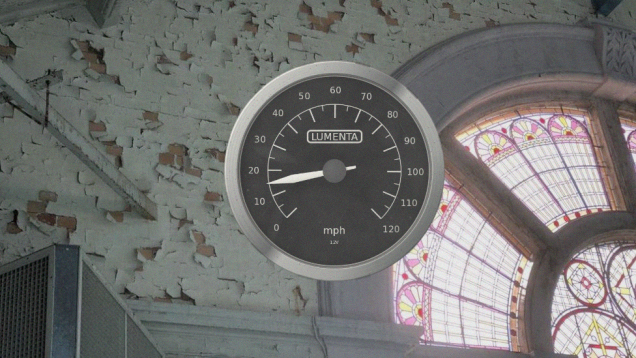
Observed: 15 mph
